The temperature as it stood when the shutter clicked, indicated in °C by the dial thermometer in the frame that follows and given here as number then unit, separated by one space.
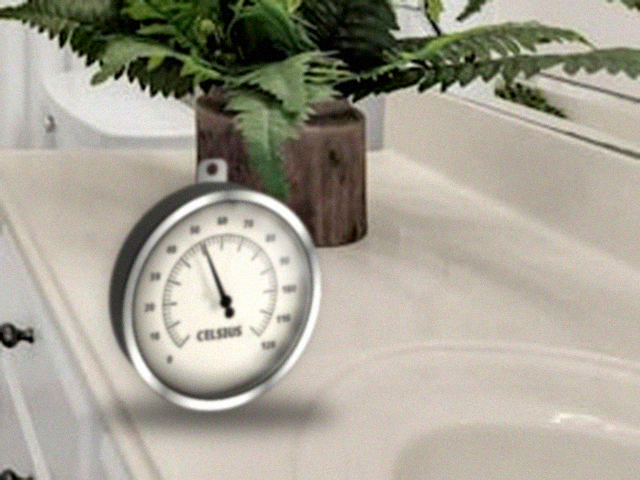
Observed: 50 °C
